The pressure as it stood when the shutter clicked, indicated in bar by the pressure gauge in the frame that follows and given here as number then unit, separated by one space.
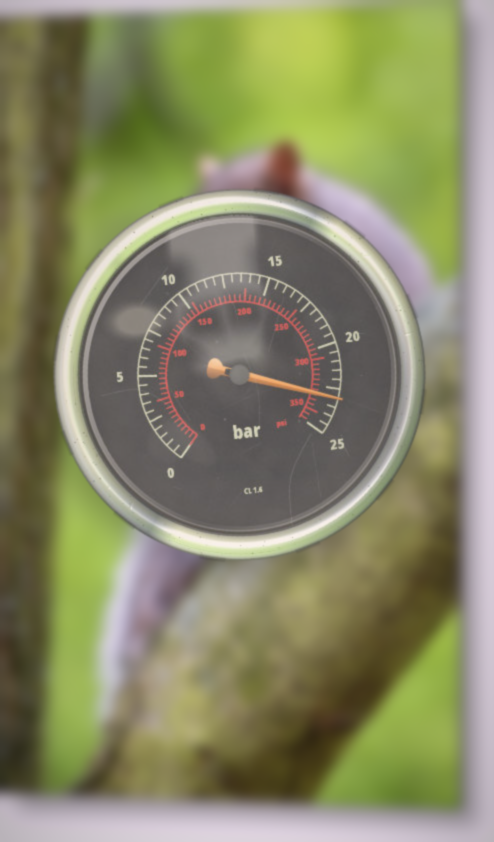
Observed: 23 bar
